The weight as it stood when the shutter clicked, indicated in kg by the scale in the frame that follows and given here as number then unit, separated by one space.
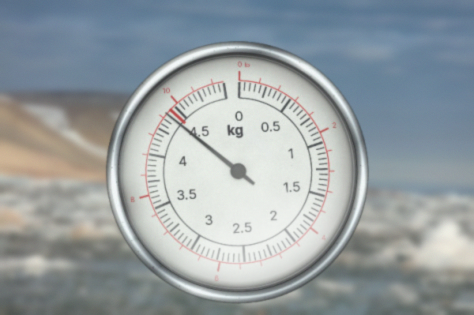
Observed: 4.4 kg
